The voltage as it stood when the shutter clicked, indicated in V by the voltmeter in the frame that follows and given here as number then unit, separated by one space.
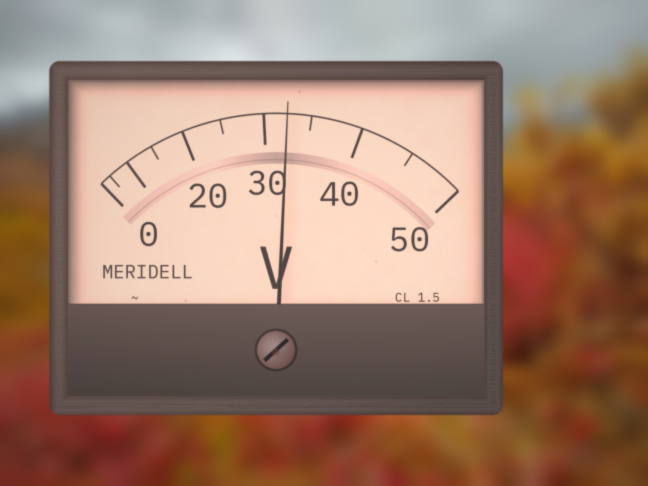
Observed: 32.5 V
